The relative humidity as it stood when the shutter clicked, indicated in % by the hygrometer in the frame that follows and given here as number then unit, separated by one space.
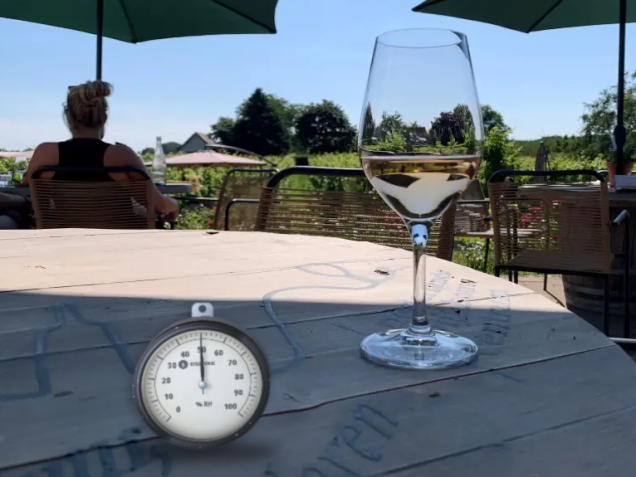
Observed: 50 %
